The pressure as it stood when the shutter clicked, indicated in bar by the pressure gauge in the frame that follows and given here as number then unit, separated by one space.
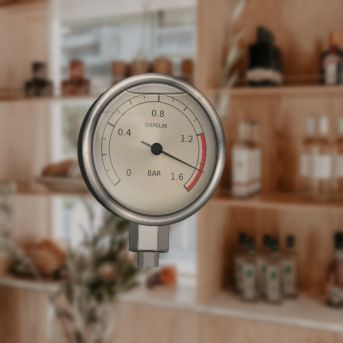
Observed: 1.45 bar
